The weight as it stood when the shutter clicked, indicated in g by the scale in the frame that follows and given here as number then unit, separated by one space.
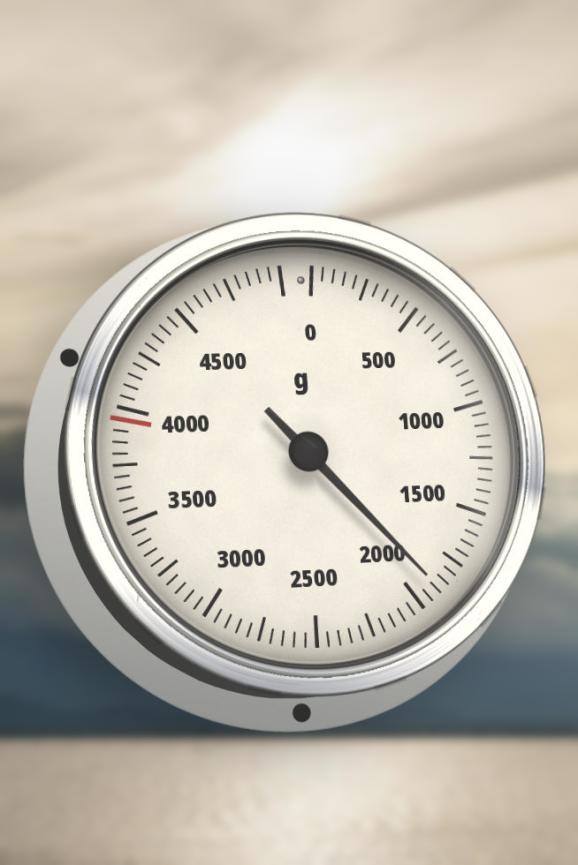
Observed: 1900 g
